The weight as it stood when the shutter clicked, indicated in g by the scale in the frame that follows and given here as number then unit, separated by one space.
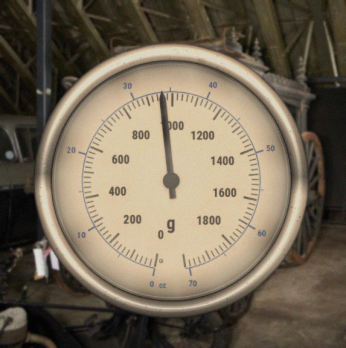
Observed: 960 g
